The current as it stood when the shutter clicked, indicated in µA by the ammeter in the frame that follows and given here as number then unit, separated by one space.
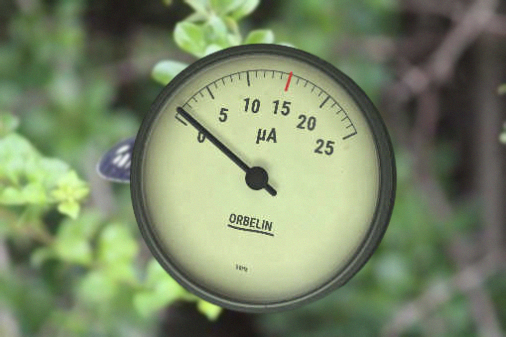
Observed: 1 µA
